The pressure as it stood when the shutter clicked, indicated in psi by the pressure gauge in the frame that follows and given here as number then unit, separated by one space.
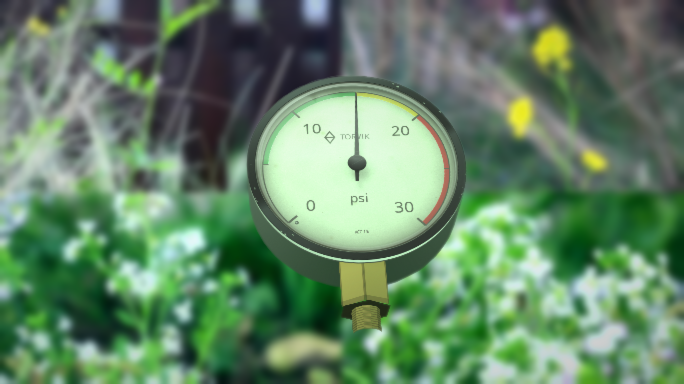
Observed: 15 psi
